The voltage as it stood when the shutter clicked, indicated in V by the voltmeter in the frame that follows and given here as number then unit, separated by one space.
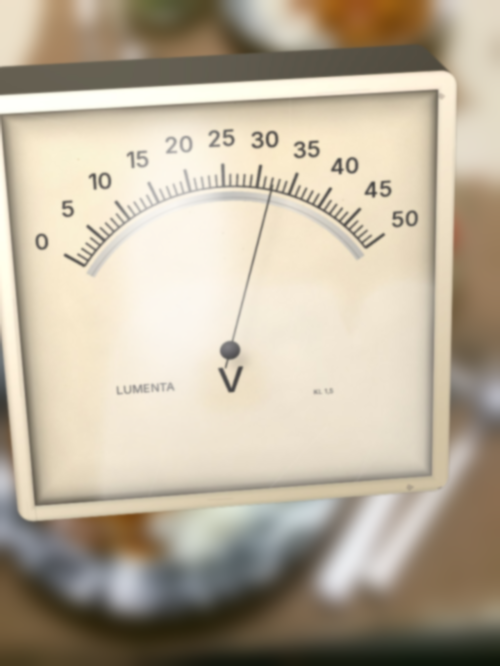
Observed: 32 V
